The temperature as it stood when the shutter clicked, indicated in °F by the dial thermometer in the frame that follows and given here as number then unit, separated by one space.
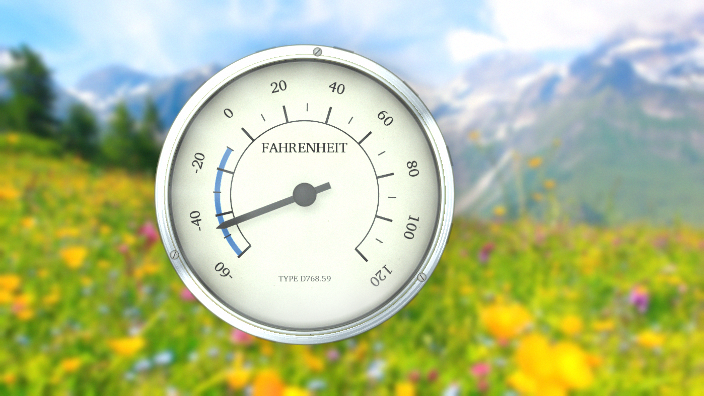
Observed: -45 °F
